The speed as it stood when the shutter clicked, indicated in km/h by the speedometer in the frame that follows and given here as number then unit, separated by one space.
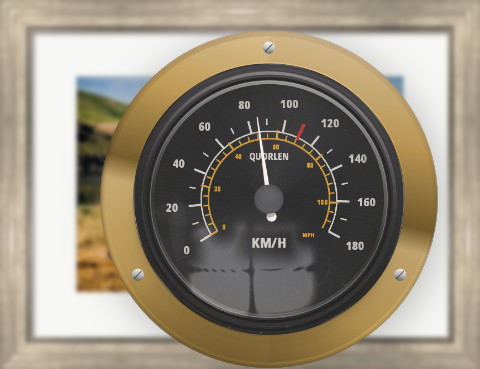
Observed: 85 km/h
